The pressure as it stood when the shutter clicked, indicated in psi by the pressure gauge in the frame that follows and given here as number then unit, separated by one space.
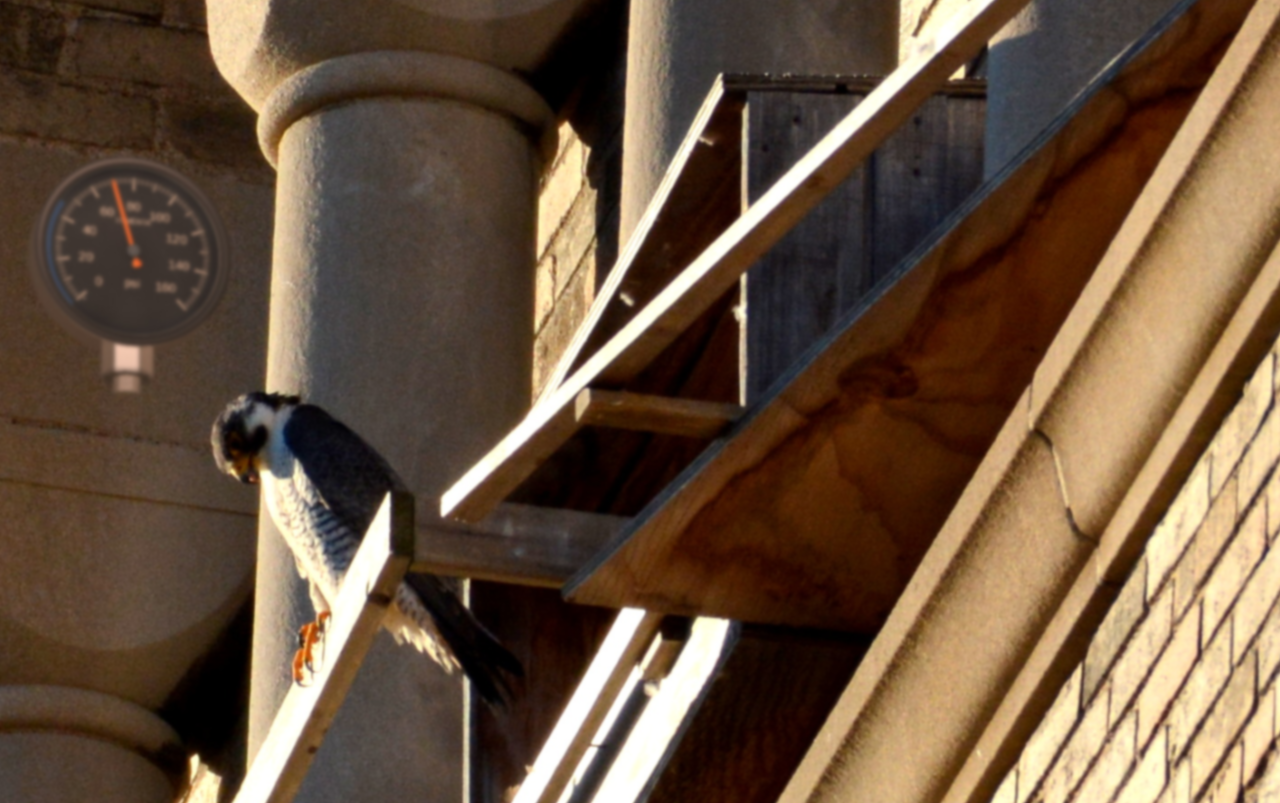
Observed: 70 psi
